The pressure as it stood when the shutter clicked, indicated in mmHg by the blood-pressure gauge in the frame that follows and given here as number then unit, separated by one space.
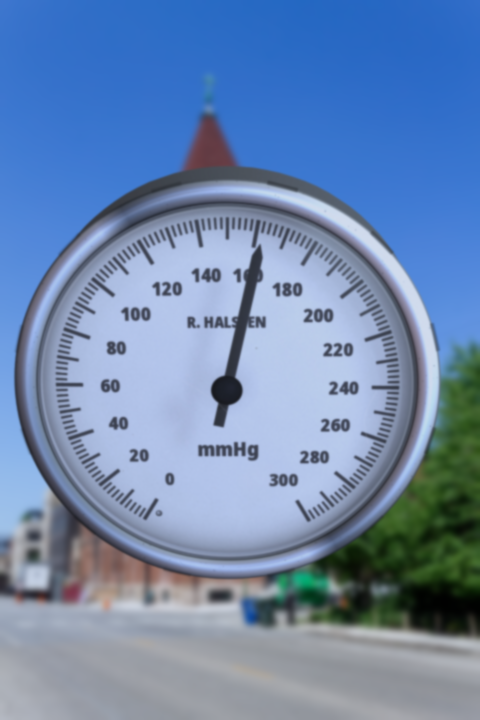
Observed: 162 mmHg
